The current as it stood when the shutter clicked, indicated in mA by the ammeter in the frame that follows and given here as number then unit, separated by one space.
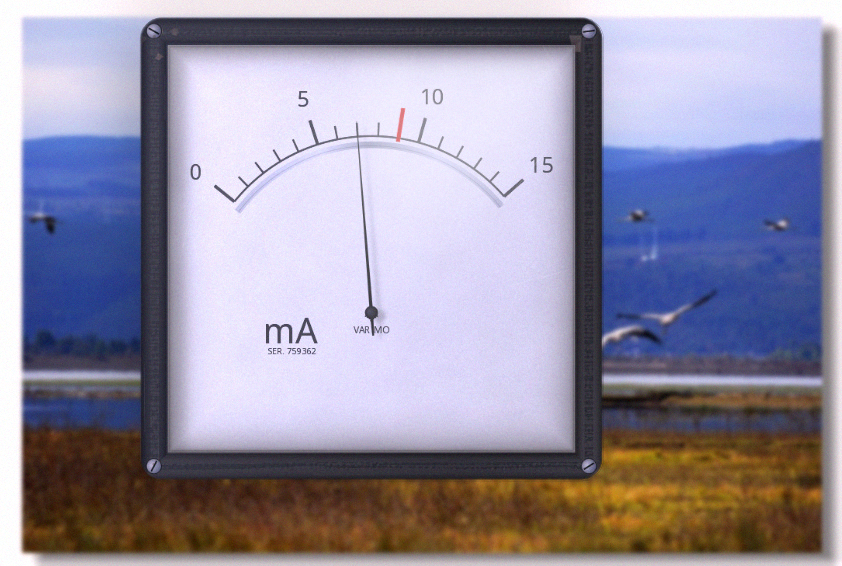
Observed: 7 mA
